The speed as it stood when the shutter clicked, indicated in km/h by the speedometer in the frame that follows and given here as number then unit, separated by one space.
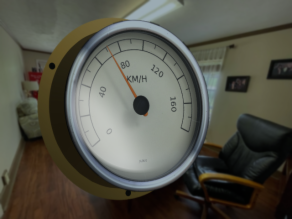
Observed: 70 km/h
